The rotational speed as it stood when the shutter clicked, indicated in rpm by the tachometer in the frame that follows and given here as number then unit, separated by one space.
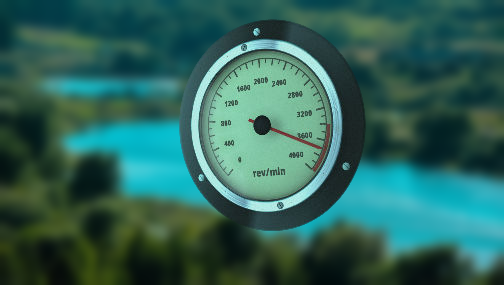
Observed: 3700 rpm
